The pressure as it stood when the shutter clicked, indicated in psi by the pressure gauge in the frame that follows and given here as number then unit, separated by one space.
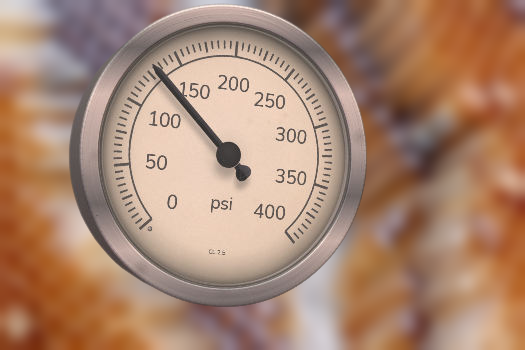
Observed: 130 psi
